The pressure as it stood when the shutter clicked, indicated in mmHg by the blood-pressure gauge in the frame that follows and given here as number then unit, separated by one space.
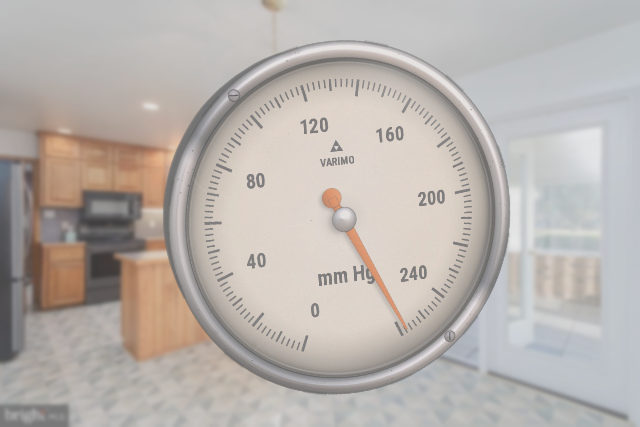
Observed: 258 mmHg
